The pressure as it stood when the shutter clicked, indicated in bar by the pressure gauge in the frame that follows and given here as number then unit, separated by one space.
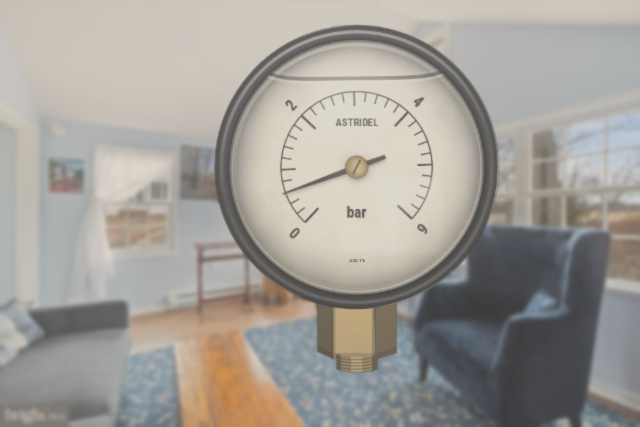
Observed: 0.6 bar
